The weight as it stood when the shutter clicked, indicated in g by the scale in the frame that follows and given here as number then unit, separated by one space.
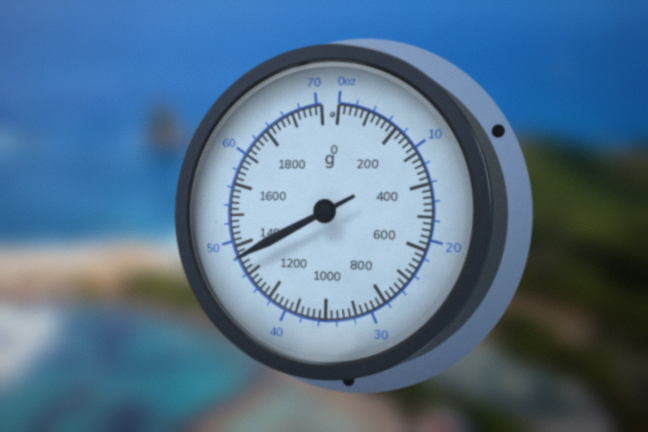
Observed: 1360 g
